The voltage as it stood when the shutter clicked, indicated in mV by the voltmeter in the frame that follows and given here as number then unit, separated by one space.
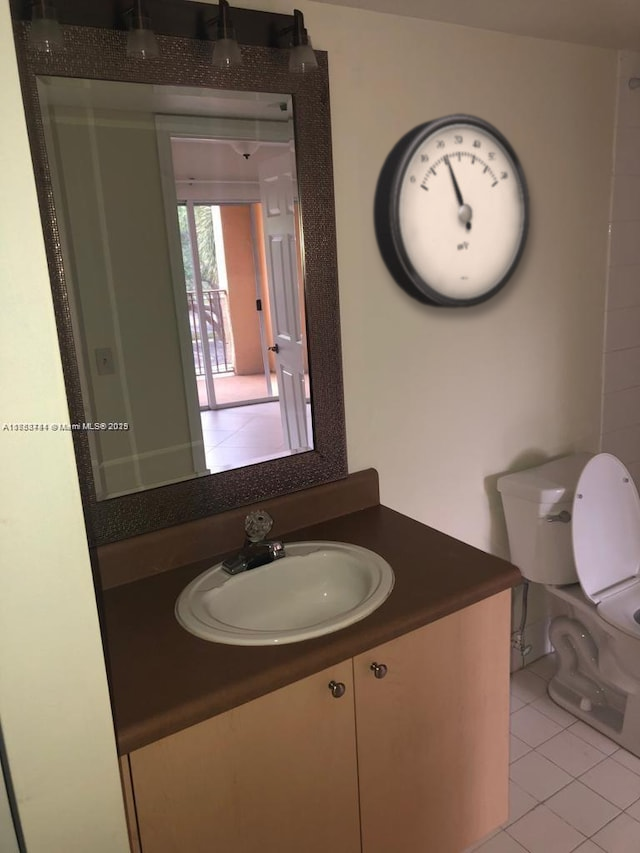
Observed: 20 mV
